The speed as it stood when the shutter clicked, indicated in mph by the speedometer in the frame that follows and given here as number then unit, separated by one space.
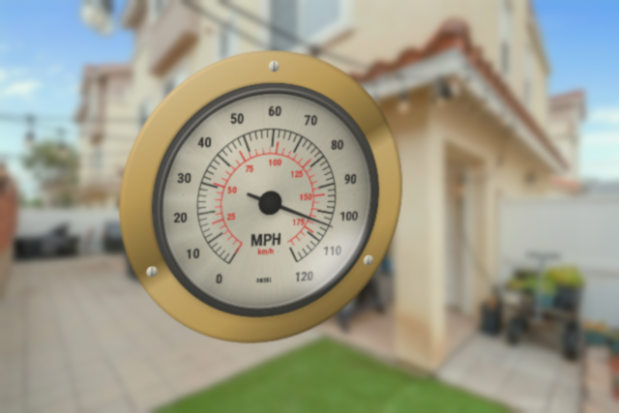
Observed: 104 mph
